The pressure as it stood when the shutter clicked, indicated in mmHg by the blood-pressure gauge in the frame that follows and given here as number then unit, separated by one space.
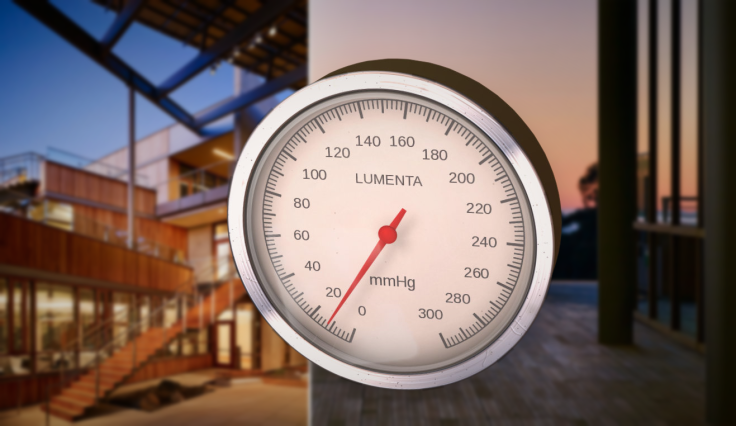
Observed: 12 mmHg
